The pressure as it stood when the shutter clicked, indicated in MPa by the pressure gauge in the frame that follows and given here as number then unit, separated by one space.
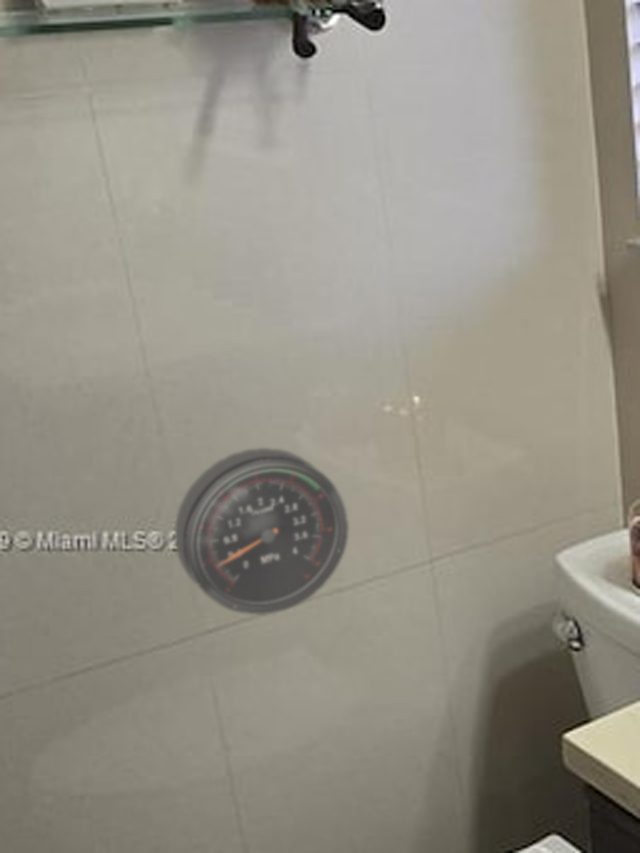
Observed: 0.4 MPa
